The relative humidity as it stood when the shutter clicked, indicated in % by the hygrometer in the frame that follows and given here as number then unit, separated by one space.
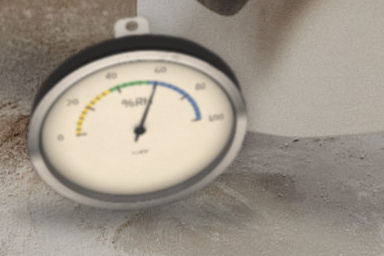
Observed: 60 %
